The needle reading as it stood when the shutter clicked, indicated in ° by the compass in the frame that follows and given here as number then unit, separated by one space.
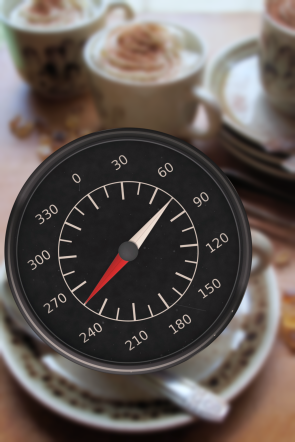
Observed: 255 °
